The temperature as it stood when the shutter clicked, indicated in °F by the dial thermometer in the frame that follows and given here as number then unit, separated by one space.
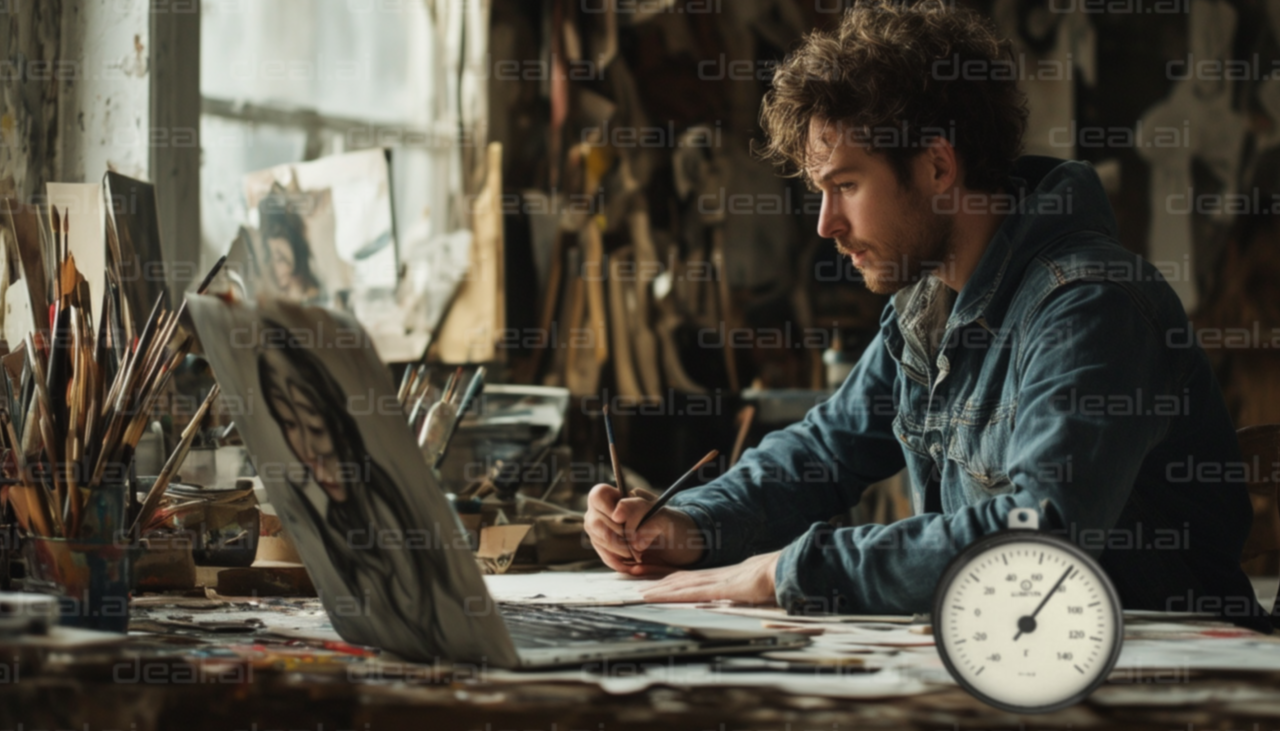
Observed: 76 °F
